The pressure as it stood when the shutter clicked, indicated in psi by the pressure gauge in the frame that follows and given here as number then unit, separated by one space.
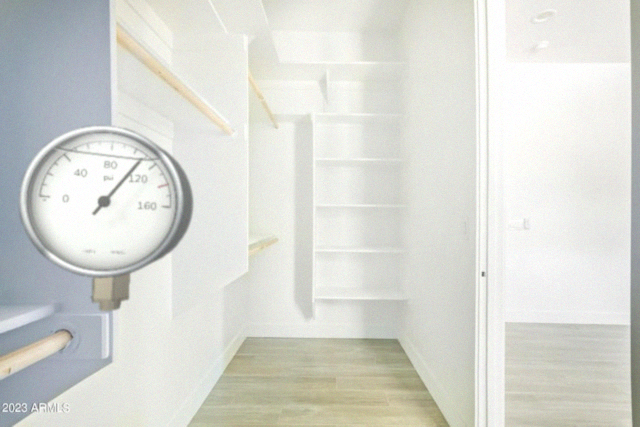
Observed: 110 psi
